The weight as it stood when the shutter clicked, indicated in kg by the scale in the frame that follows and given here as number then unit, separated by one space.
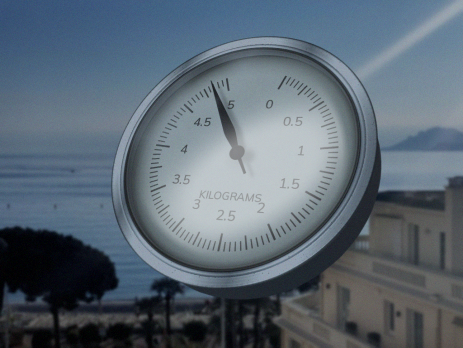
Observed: 4.85 kg
